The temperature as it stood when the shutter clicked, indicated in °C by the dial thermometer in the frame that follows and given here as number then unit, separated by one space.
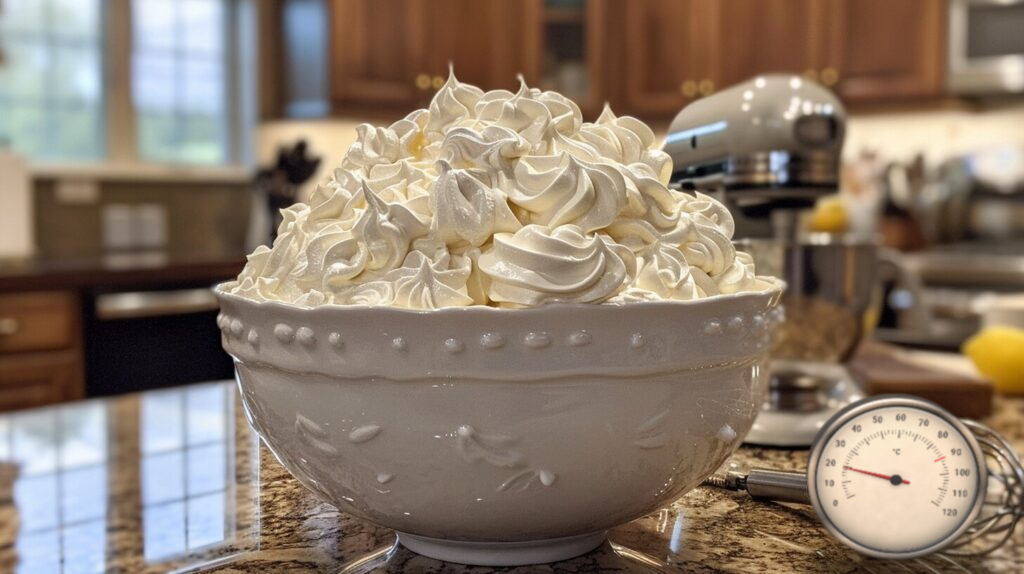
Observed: 20 °C
